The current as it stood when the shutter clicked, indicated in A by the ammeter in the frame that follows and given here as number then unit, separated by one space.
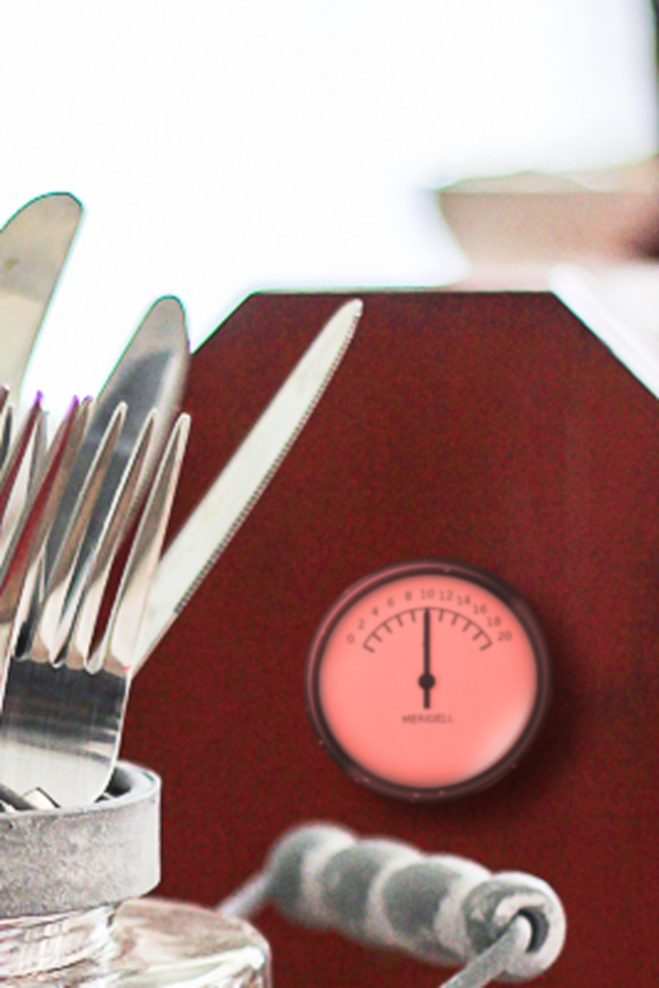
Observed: 10 A
